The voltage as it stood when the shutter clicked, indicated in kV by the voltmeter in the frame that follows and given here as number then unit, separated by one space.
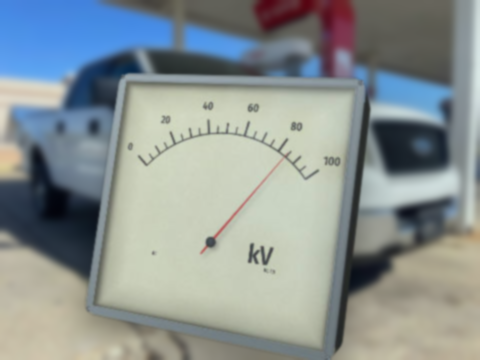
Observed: 85 kV
